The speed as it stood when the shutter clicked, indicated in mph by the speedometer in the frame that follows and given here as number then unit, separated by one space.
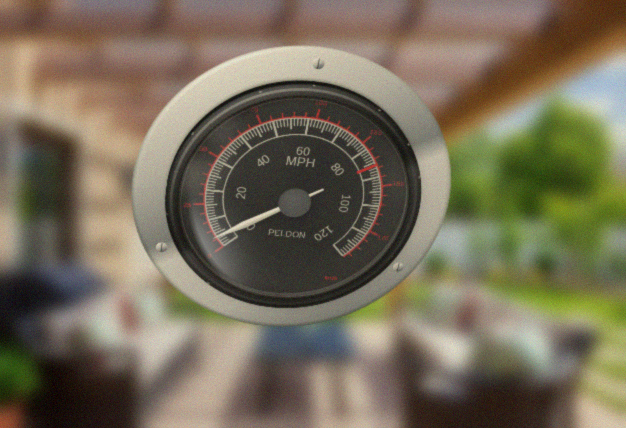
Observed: 5 mph
